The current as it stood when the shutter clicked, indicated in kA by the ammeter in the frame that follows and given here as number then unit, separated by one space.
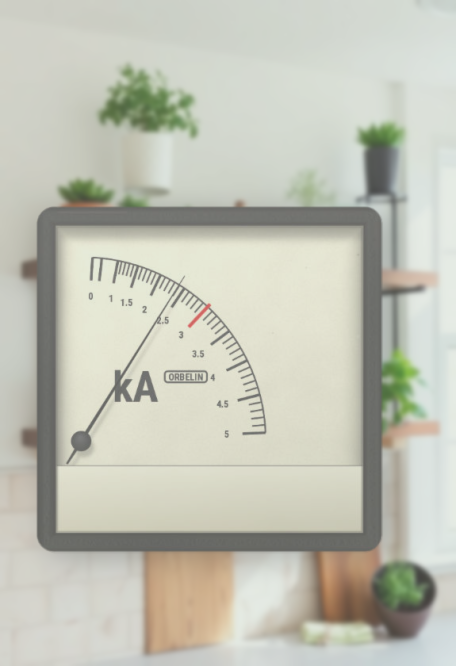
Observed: 2.4 kA
